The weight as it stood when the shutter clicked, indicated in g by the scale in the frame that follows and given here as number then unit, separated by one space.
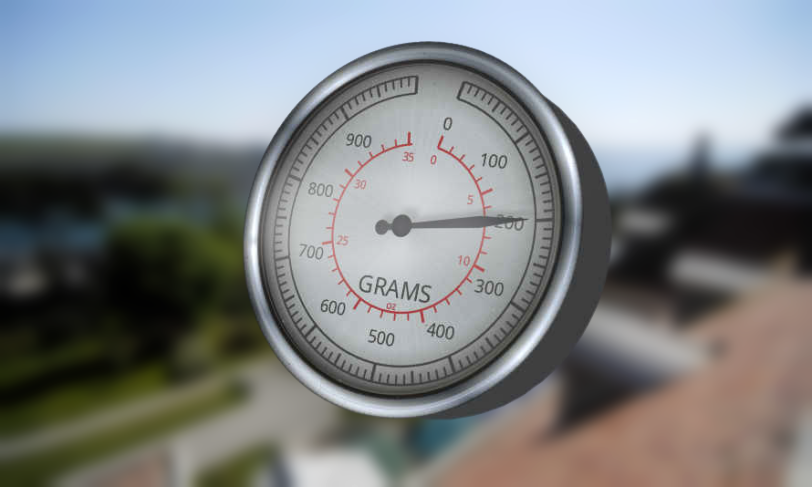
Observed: 200 g
